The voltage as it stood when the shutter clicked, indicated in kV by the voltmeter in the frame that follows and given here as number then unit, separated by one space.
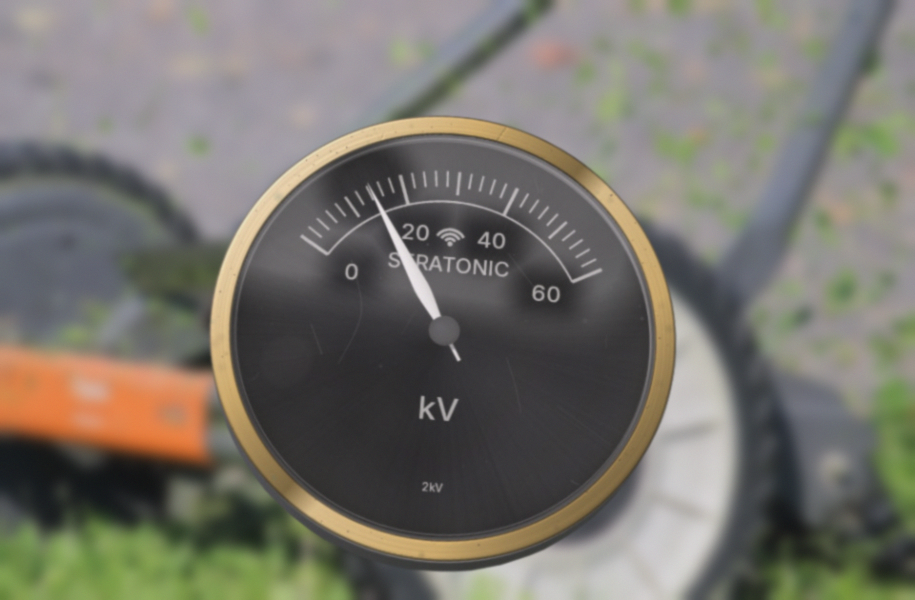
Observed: 14 kV
